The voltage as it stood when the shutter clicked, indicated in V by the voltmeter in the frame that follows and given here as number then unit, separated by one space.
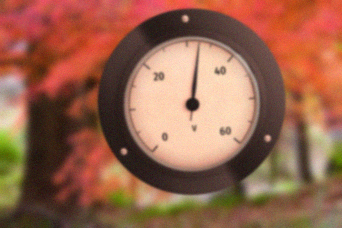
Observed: 32.5 V
